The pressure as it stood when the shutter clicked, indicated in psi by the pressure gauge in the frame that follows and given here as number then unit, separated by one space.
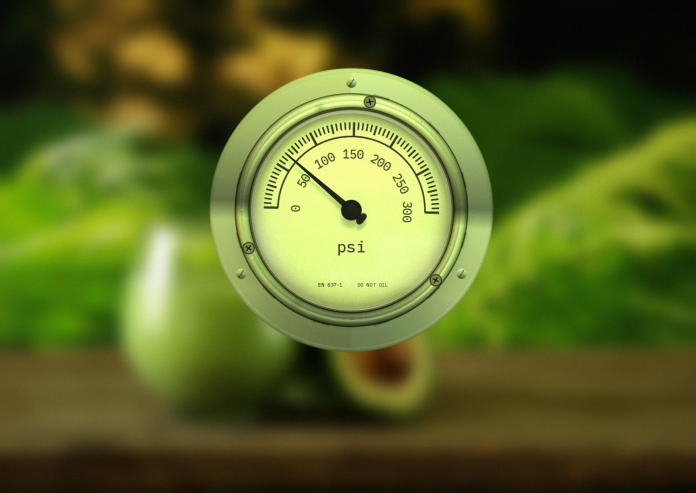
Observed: 65 psi
